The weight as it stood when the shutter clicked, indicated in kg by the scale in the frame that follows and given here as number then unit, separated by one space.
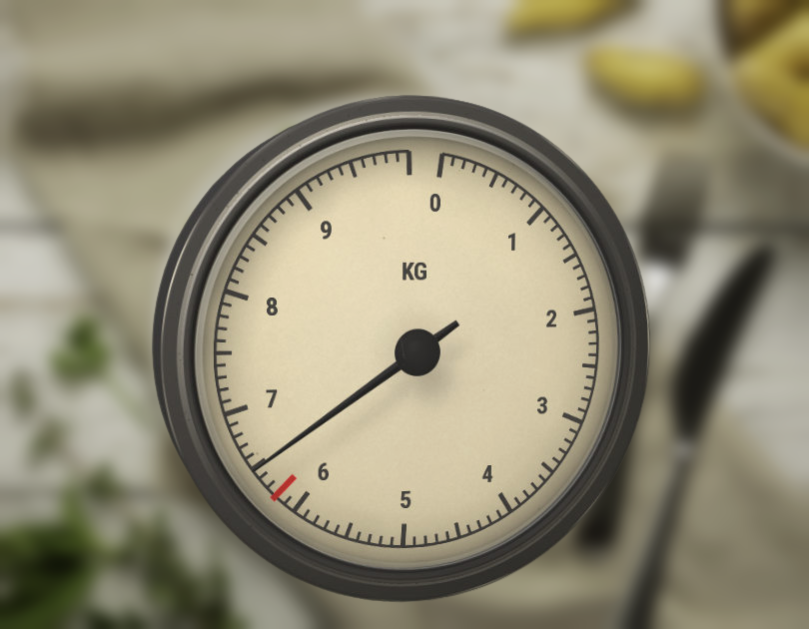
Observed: 6.5 kg
